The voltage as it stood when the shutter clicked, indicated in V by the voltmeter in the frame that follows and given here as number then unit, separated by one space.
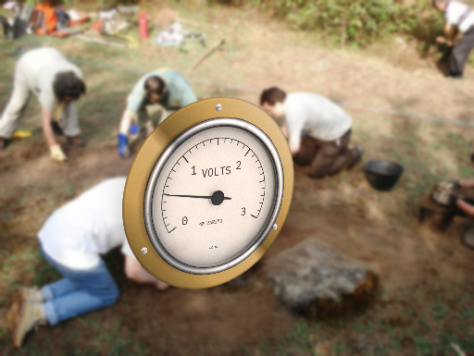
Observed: 0.5 V
